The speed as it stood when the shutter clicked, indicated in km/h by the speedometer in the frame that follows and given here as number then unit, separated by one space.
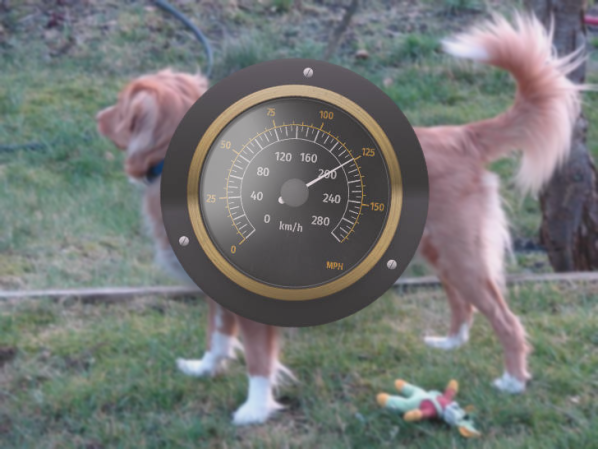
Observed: 200 km/h
